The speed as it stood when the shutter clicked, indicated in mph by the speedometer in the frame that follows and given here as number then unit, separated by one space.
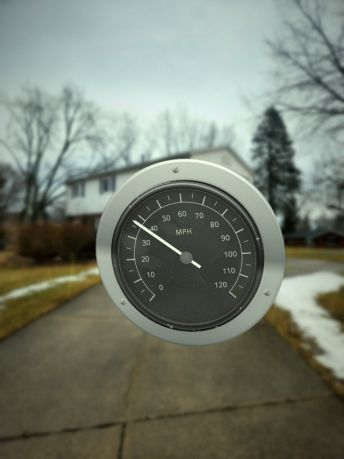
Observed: 37.5 mph
